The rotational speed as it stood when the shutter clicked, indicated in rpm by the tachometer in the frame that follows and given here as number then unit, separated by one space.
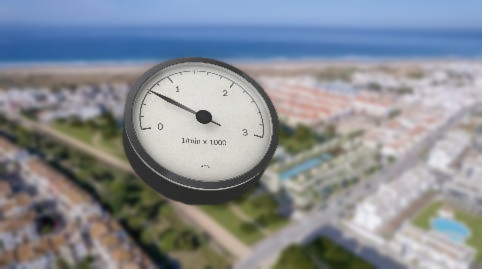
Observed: 600 rpm
